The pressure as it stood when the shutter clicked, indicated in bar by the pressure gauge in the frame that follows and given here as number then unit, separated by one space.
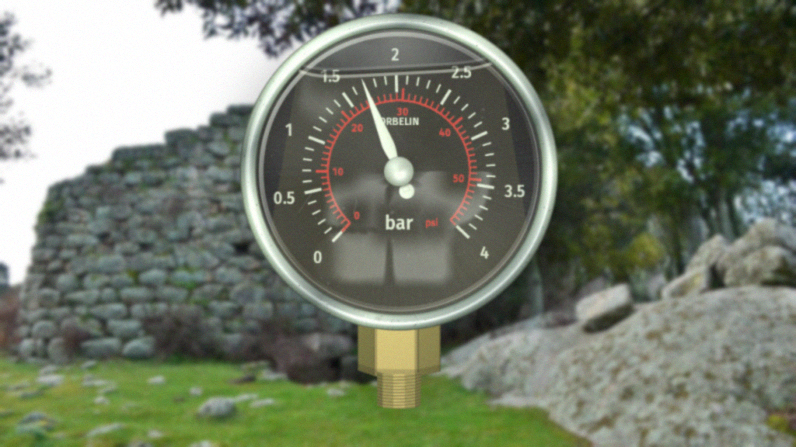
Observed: 1.7 bar
